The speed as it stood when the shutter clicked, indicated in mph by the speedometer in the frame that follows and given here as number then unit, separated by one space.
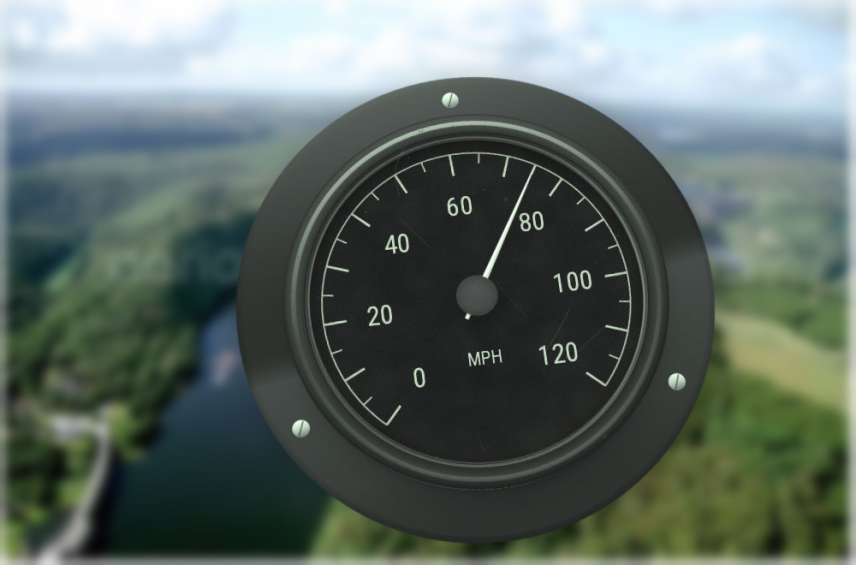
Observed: 75 mph
